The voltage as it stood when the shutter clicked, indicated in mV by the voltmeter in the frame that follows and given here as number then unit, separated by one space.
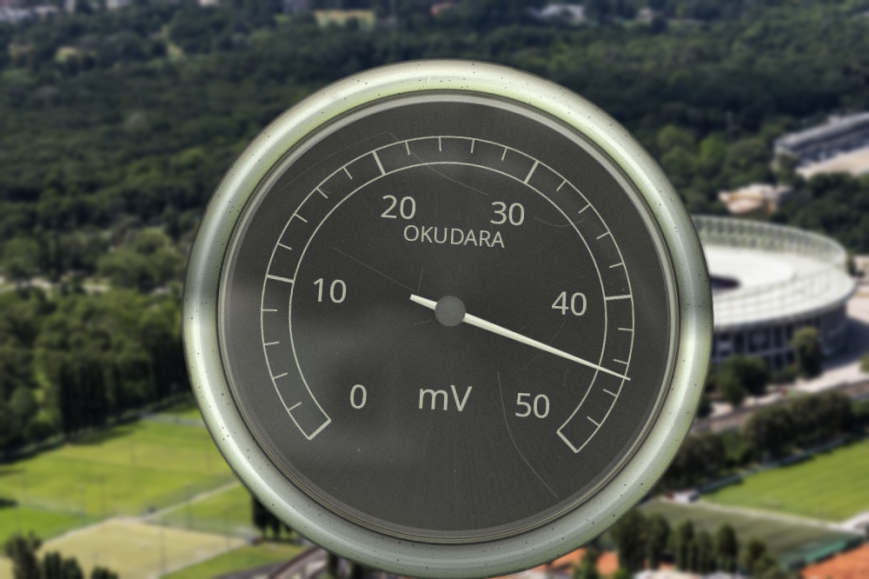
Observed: 45 mV
